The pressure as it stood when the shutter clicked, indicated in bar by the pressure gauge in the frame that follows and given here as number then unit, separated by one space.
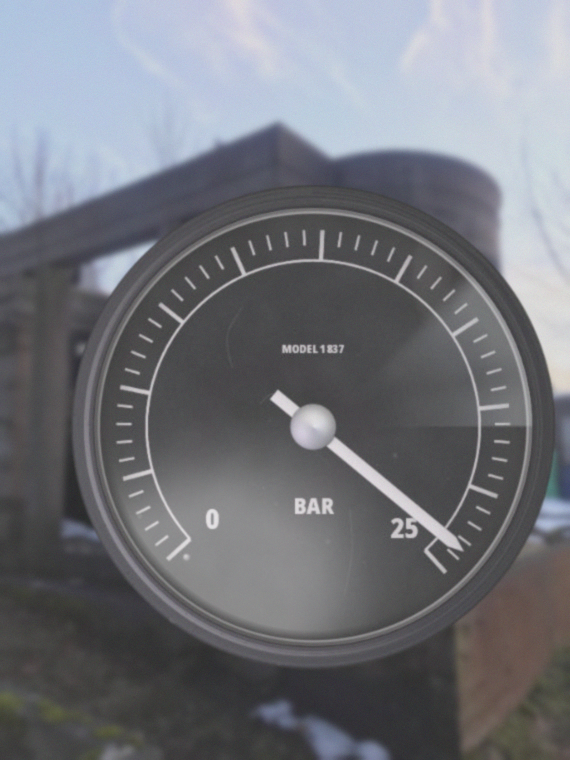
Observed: 24.25 bar
